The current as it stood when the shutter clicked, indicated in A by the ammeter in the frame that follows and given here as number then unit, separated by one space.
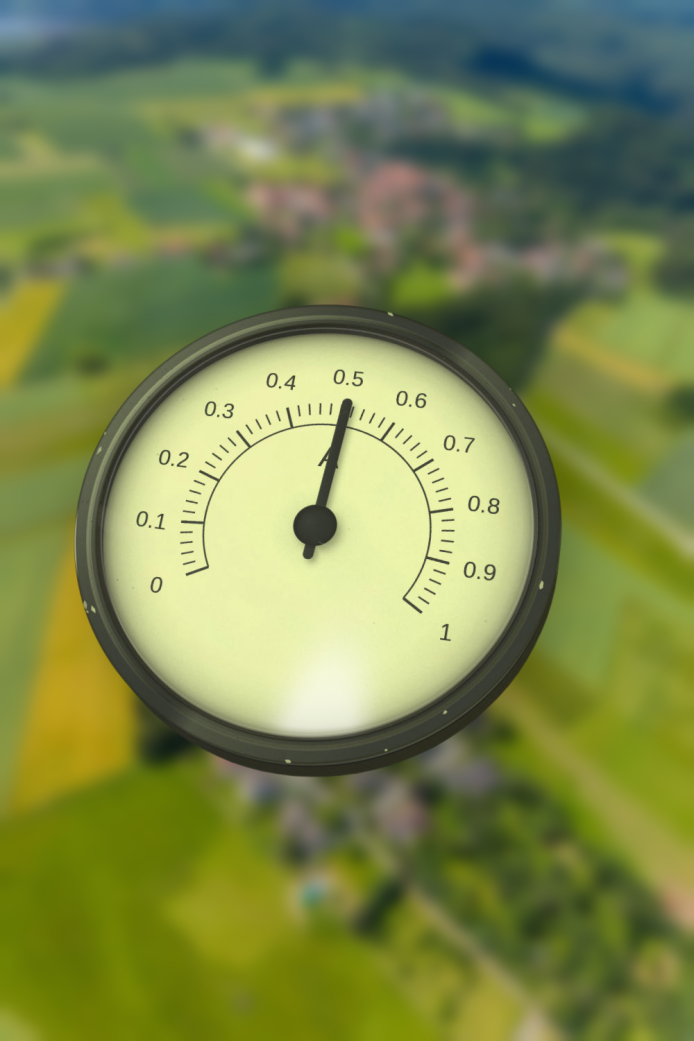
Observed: 0.51 A
